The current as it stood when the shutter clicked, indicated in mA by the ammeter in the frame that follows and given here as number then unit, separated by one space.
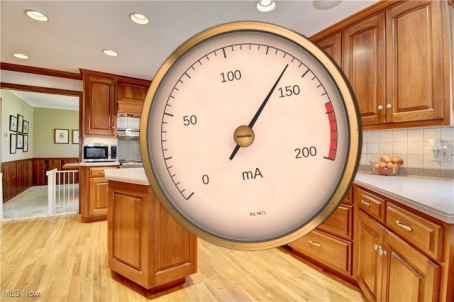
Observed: 140 mA
